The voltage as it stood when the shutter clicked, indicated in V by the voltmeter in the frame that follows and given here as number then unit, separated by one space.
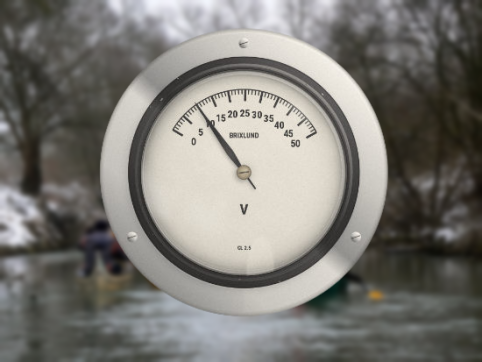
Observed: 10 V
